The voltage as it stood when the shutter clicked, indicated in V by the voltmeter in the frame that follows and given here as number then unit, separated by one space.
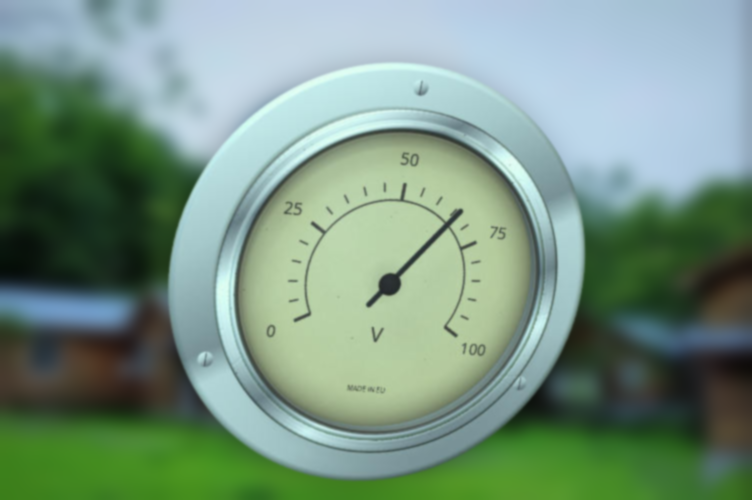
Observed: 65 V
